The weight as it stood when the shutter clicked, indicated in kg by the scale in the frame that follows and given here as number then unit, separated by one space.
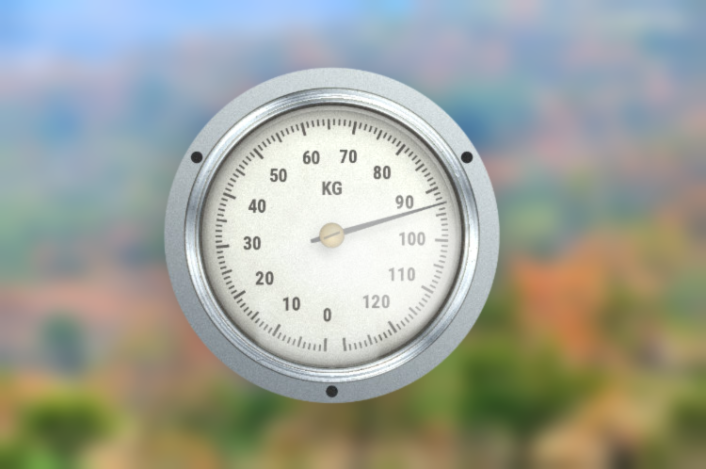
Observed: 93 kg
